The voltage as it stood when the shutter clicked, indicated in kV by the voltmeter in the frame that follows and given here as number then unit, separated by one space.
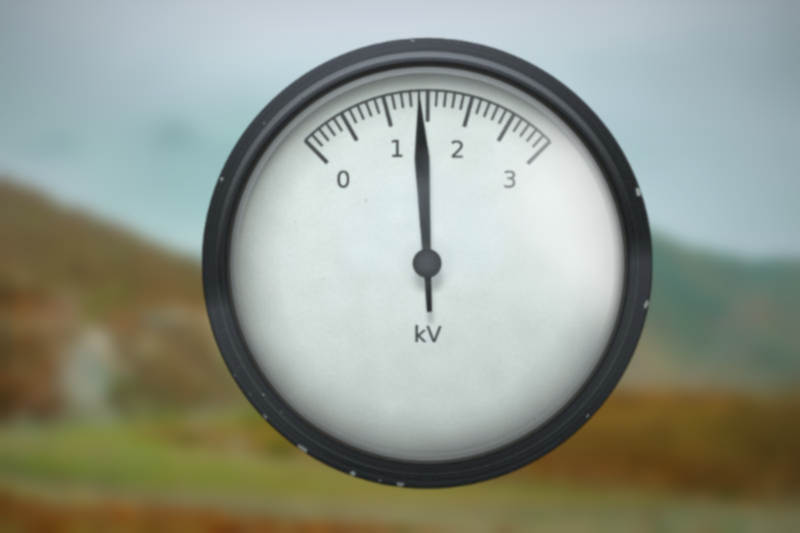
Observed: 1.4 kV
